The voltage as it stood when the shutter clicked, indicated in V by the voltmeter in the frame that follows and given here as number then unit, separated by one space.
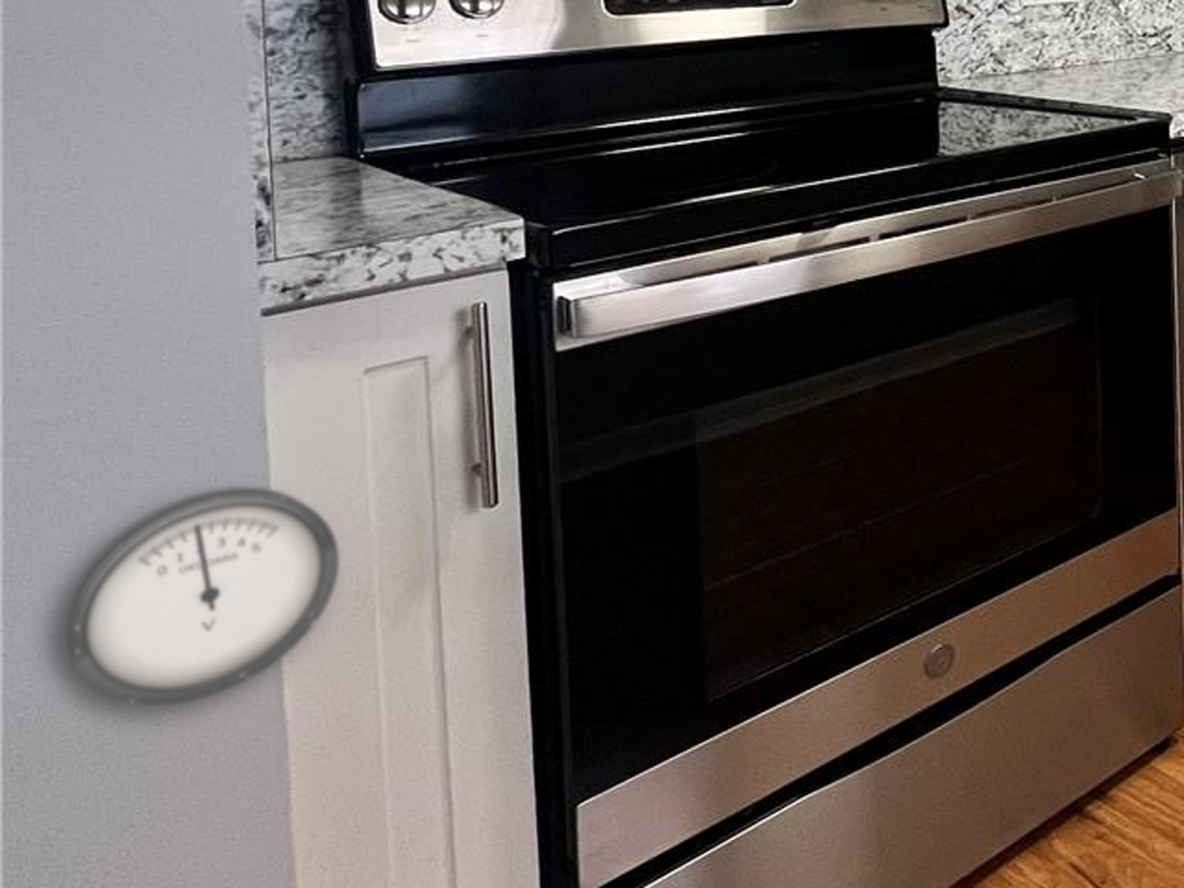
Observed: 2 V
